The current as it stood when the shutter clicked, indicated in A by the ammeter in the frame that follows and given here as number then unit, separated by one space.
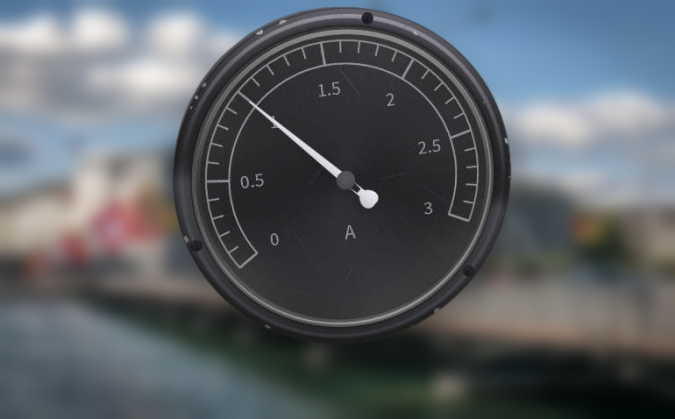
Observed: 1 A
